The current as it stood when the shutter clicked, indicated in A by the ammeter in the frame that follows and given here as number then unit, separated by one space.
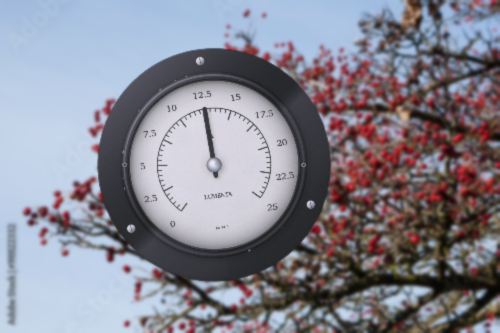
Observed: 12.5 A
